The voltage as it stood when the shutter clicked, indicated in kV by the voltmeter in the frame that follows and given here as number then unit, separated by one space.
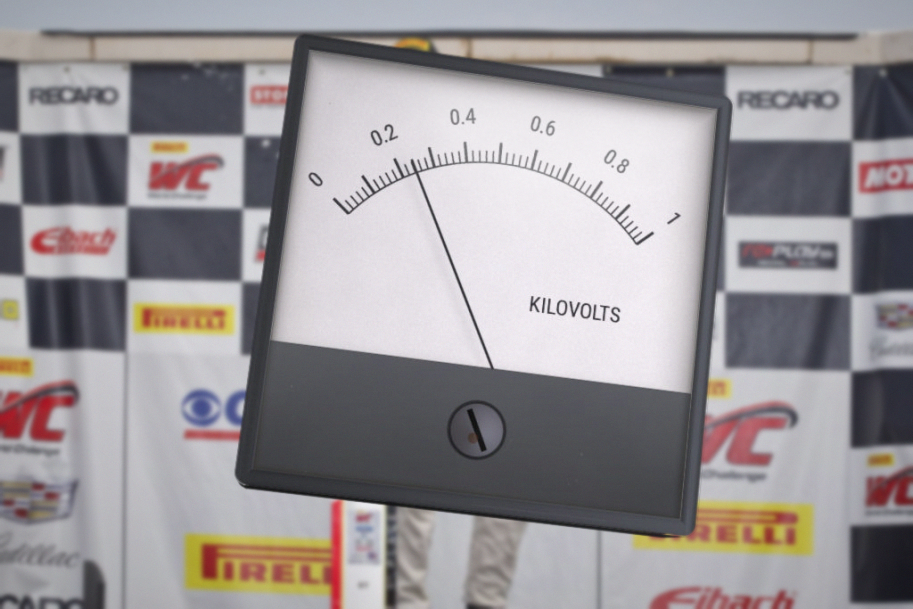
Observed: 0.24 kV
